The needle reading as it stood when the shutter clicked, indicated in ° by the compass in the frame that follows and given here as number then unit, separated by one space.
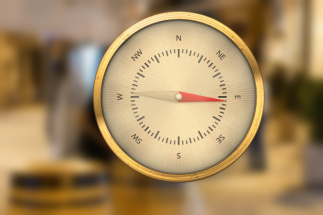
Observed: 95 °
